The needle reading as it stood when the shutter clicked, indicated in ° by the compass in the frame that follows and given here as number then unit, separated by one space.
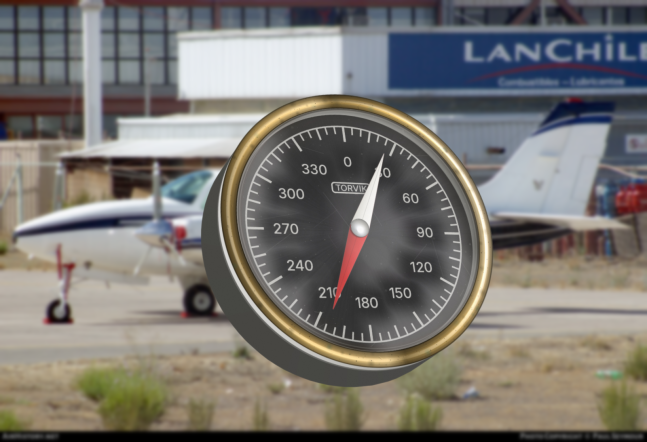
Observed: 205 °
